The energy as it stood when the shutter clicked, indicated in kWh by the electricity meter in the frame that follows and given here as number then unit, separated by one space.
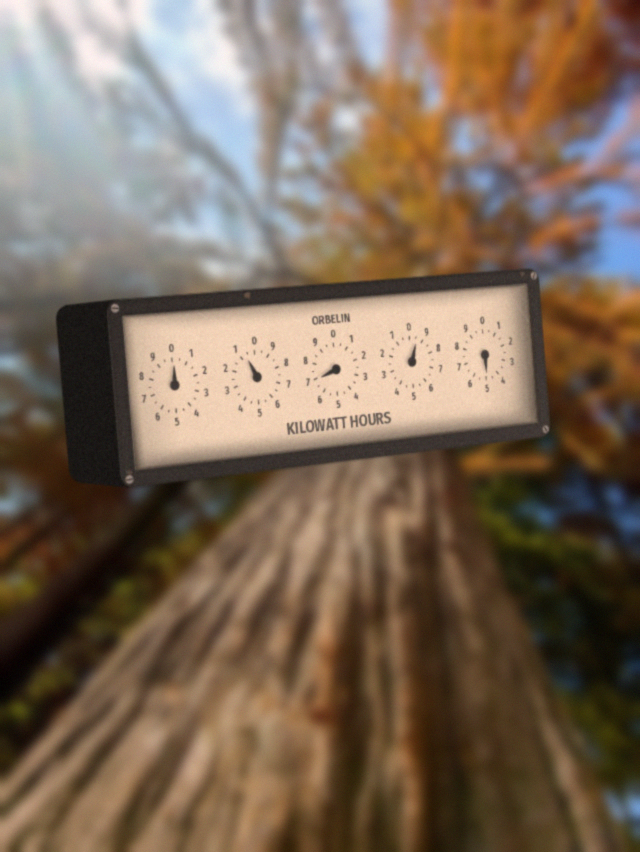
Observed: 695 kWh
